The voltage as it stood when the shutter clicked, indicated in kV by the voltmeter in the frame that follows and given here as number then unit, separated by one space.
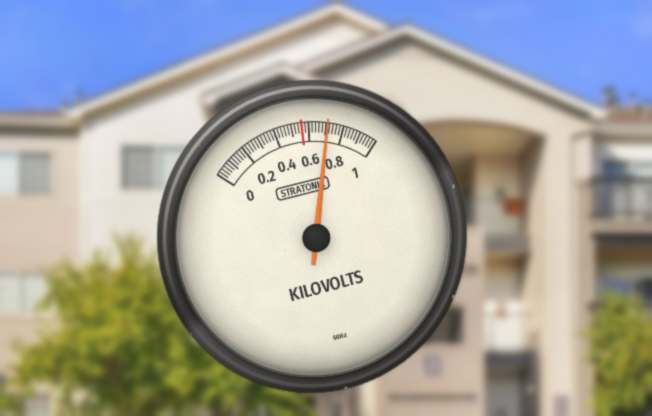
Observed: 0.7 kV
